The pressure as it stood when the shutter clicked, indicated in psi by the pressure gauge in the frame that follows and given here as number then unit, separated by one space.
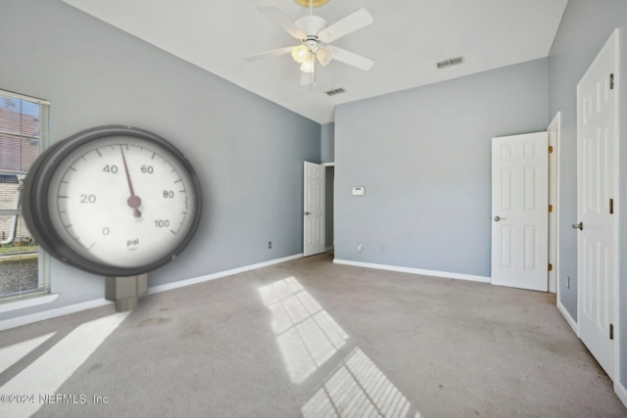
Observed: 47.5 psi
